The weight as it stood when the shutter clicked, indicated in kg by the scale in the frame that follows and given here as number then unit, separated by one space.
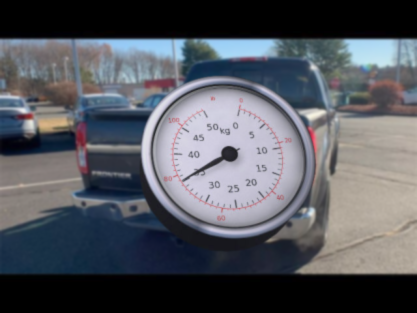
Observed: 35 kg
